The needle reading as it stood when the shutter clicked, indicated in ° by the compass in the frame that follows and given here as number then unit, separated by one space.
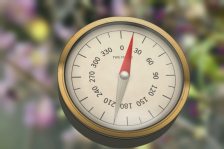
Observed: 15 °
